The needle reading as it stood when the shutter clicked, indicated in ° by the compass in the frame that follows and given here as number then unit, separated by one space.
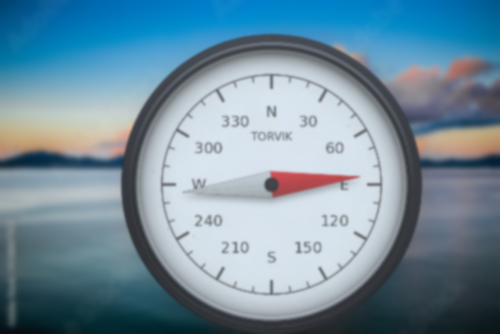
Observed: 85 °
